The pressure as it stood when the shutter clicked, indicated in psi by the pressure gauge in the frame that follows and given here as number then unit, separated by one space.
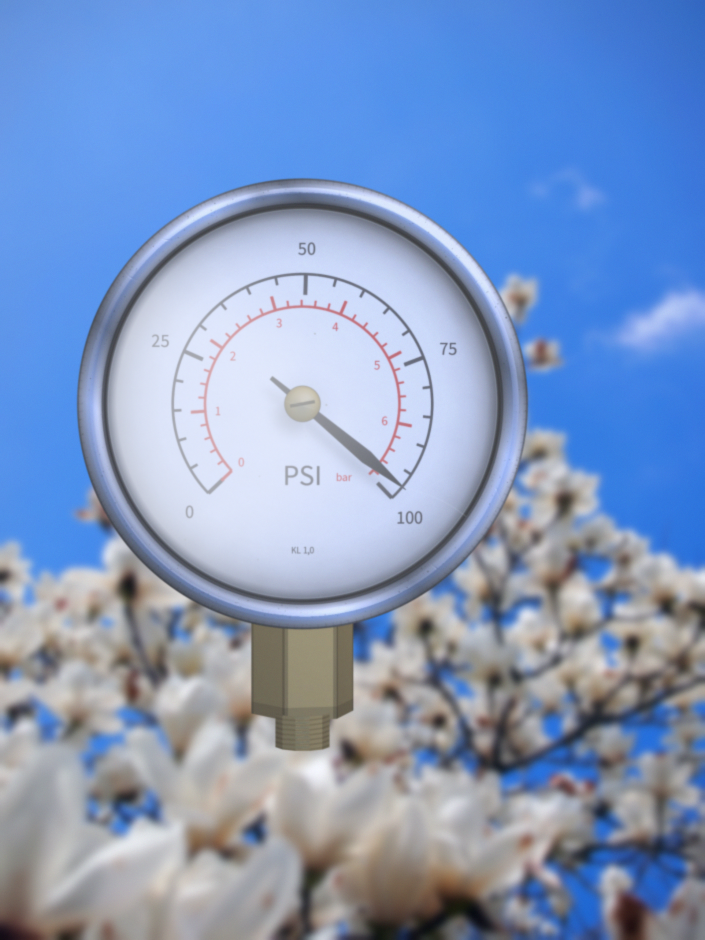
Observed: 97.5 psi
